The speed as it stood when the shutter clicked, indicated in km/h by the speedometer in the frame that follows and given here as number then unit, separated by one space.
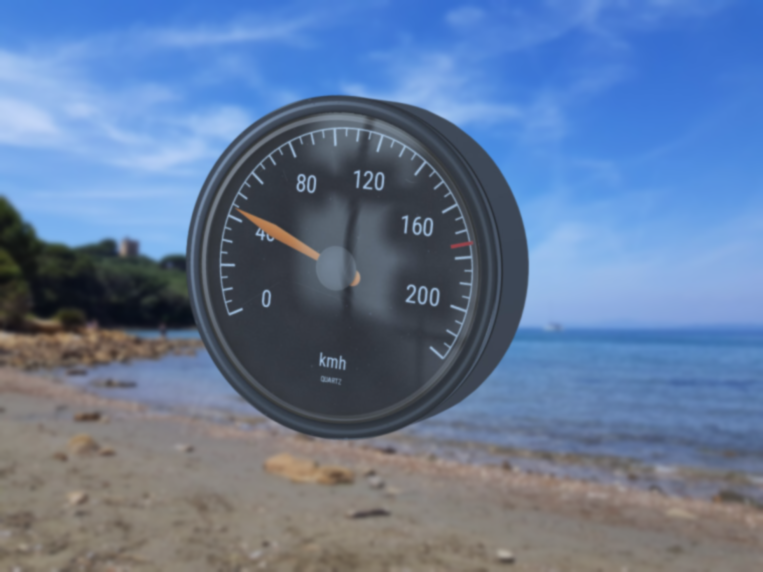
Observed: 45 km/h
